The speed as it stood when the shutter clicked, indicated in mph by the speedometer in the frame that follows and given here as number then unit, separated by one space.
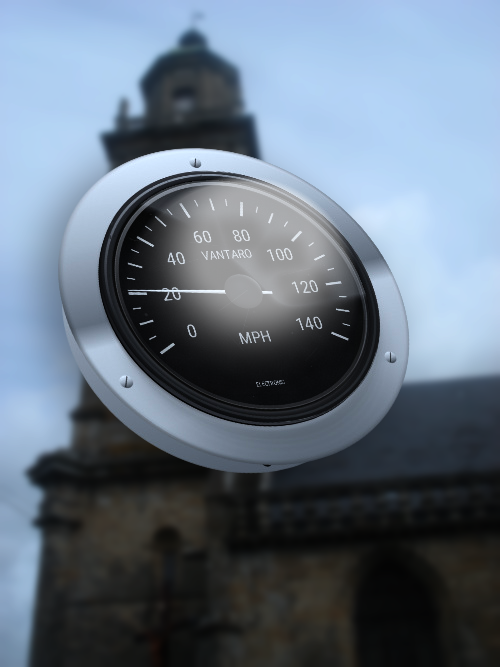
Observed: 20 mph
